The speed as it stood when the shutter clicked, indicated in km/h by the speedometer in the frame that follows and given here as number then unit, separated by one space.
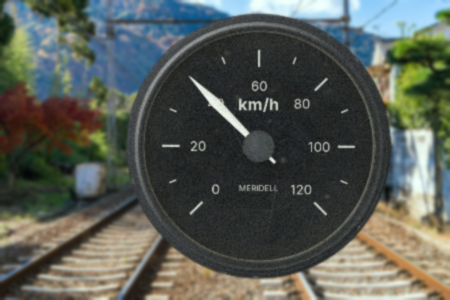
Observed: 40 km/h
